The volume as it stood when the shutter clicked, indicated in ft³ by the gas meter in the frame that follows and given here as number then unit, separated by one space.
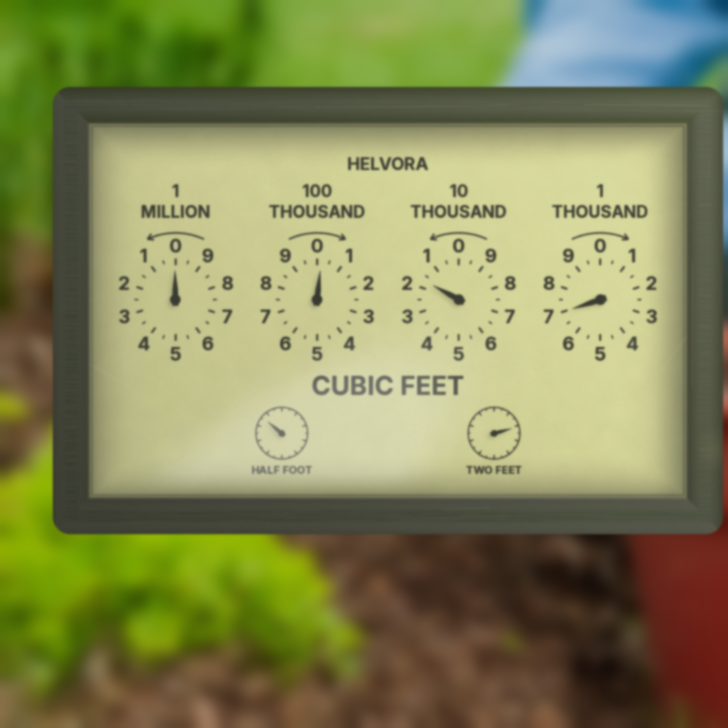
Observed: 1700 ft³
